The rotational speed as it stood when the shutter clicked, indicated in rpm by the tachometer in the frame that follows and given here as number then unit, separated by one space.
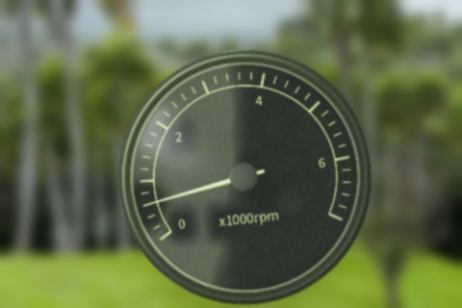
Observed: 600 rpm
